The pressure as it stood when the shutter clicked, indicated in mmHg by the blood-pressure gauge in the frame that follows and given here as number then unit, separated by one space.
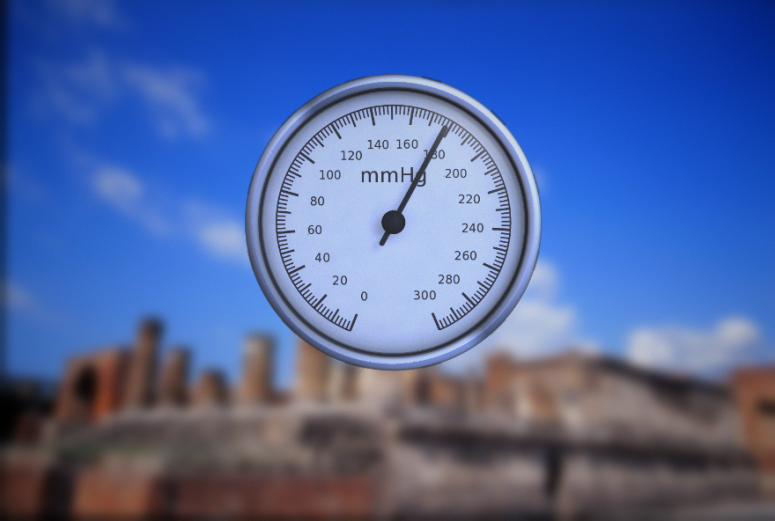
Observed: 178 mmHg
